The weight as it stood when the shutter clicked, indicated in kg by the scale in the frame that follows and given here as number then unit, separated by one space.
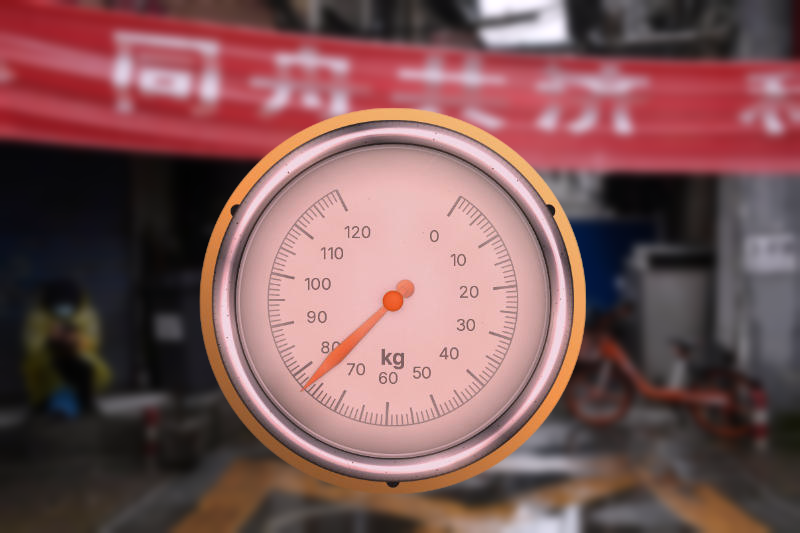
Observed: 77 kg
